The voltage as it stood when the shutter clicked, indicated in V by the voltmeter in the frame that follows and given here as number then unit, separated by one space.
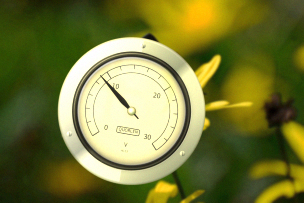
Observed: 9 V
